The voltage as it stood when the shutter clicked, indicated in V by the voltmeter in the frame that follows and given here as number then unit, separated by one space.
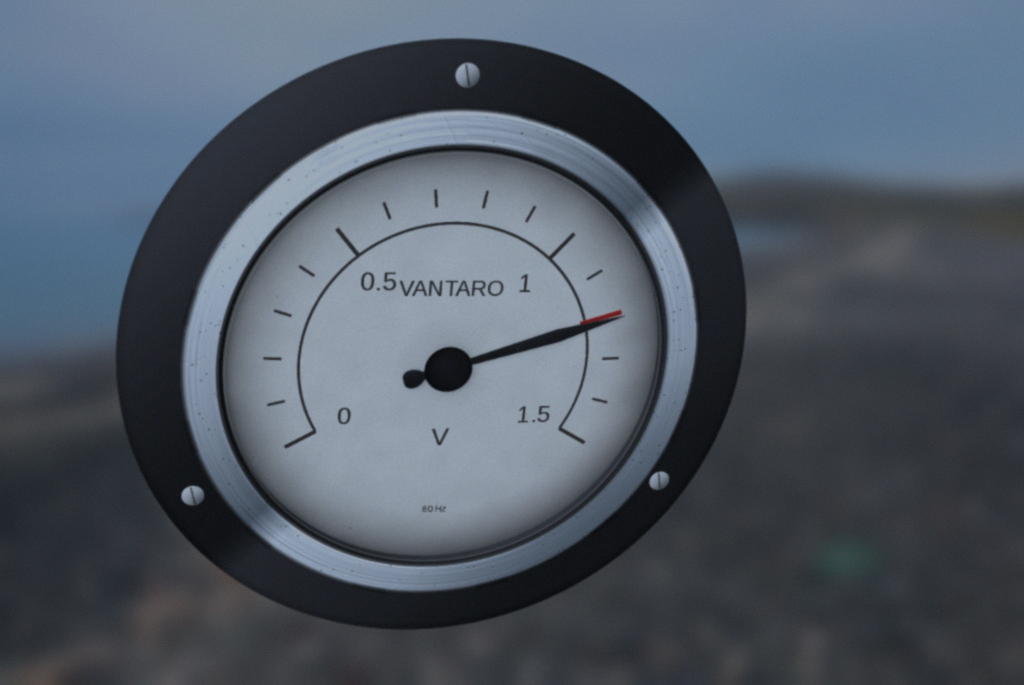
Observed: 1.2 V
